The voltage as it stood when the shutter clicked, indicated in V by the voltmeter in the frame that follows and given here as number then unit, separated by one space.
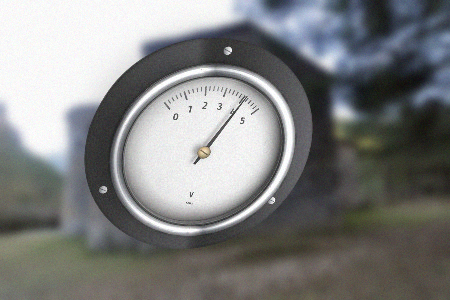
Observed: 4 V
